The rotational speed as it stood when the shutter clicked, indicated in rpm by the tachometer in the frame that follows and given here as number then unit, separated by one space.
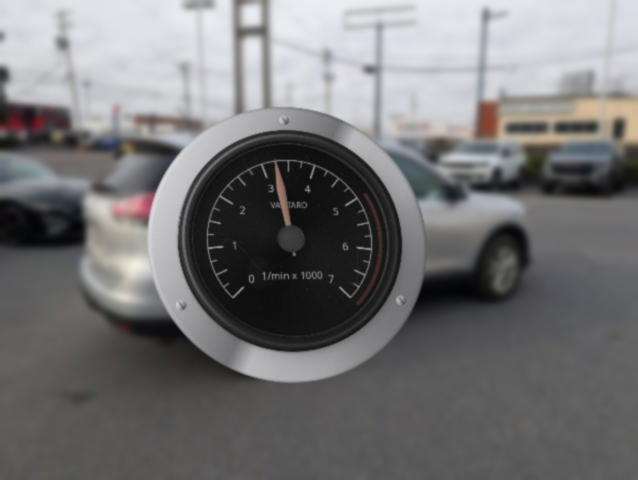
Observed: 3250 rpm
